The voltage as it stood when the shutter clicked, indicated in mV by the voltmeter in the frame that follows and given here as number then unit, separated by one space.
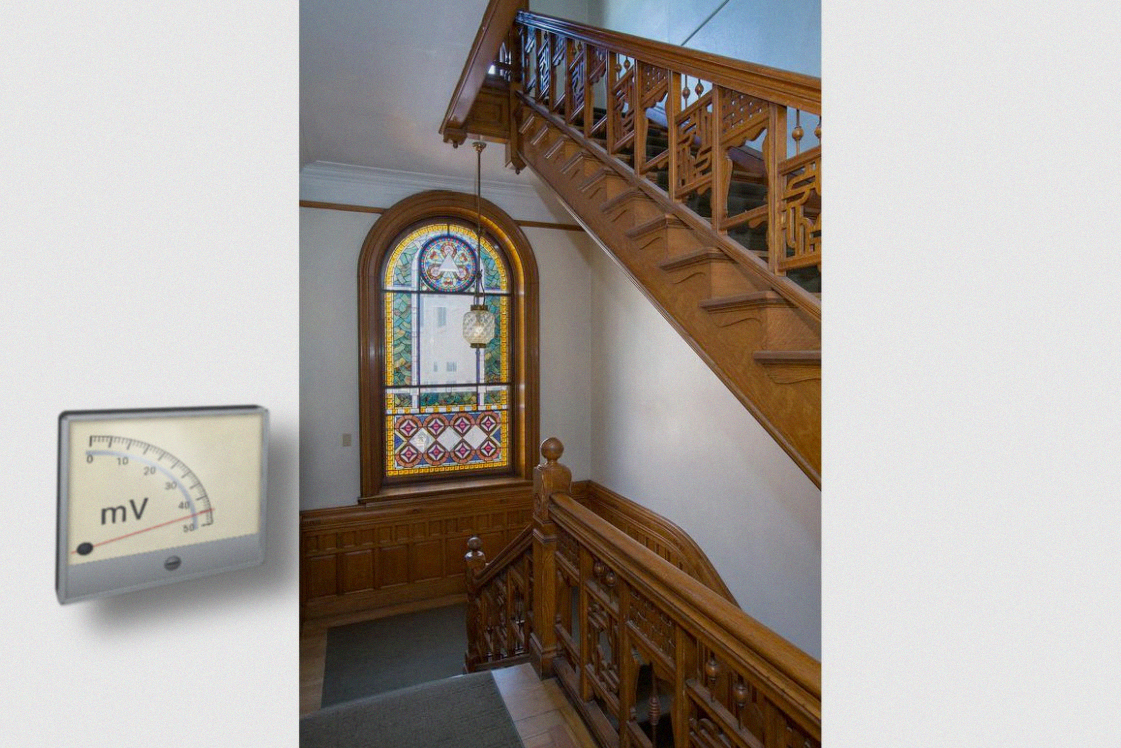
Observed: 45 mV
